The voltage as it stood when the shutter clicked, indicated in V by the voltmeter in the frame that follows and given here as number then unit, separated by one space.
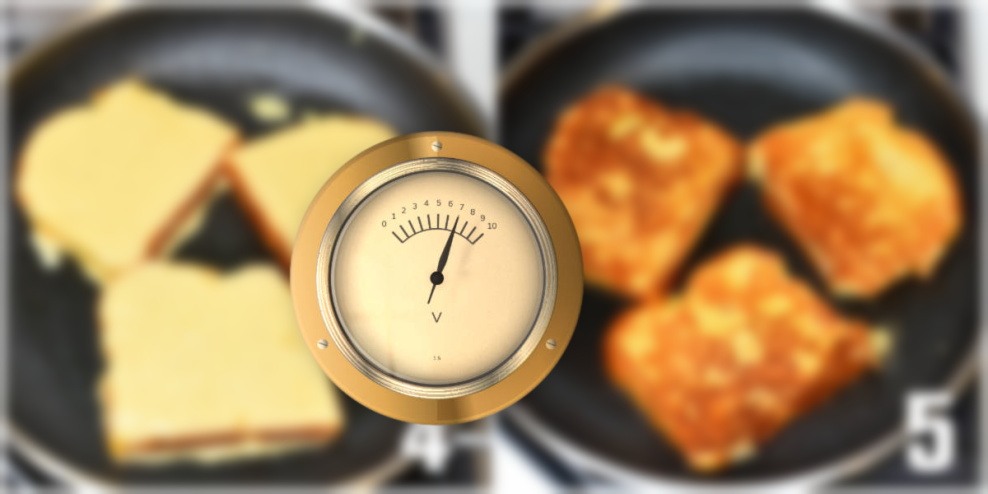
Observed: 7 V
